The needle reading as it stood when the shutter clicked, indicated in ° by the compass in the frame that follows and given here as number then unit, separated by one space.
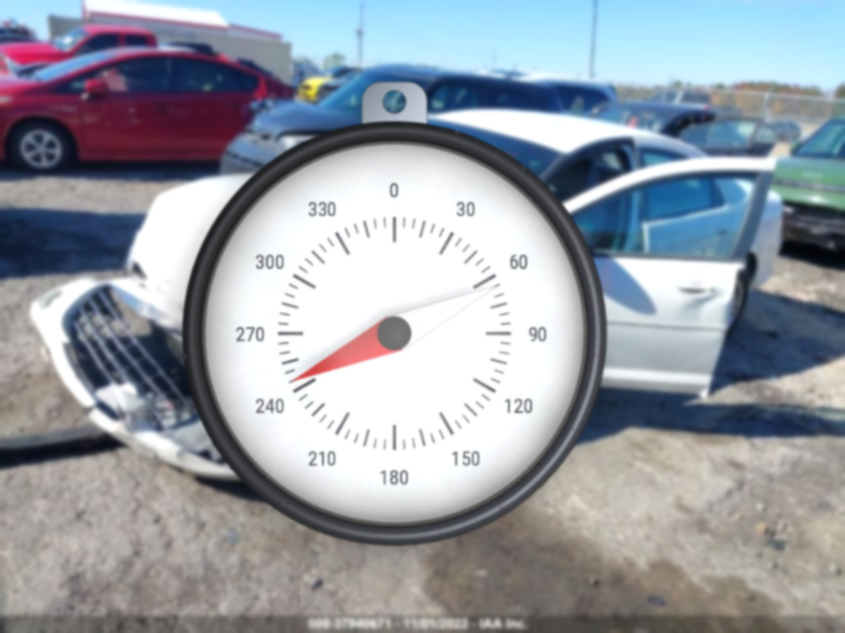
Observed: 245 °
